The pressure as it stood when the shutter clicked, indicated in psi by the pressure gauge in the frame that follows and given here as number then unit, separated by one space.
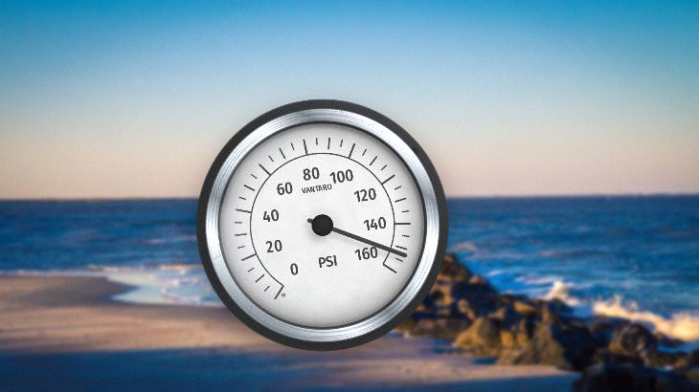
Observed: 152.5 psi
